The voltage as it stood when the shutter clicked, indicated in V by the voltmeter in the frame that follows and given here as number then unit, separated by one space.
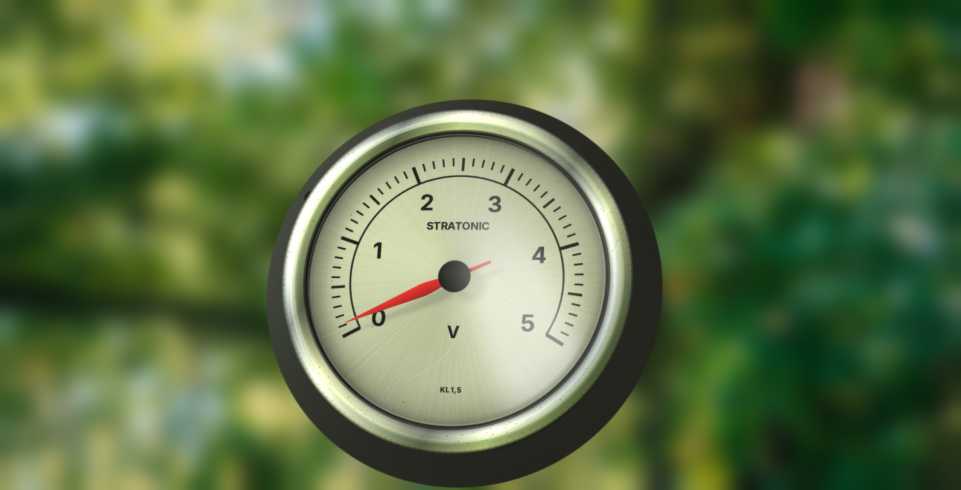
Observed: 0.1 V
